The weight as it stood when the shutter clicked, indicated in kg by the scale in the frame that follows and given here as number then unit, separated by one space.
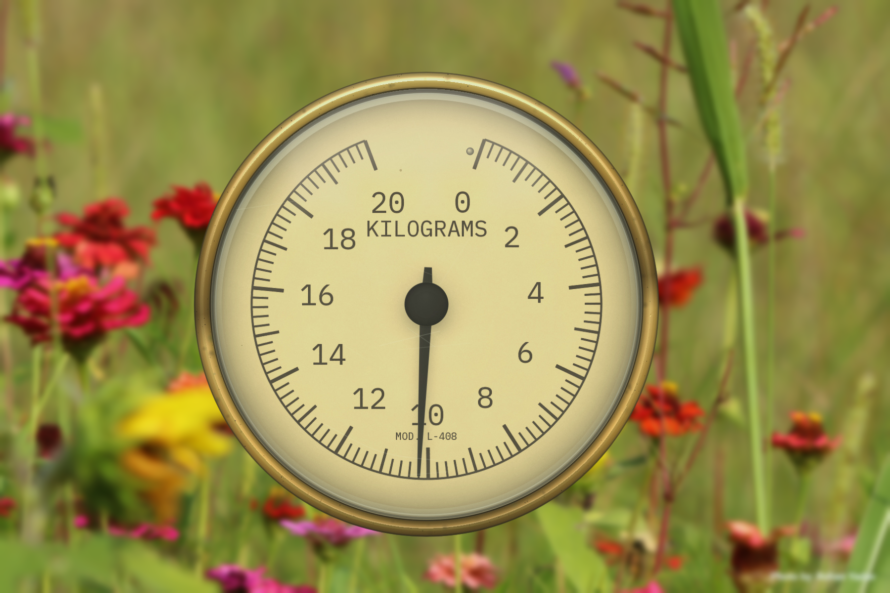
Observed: 10.2 kg
